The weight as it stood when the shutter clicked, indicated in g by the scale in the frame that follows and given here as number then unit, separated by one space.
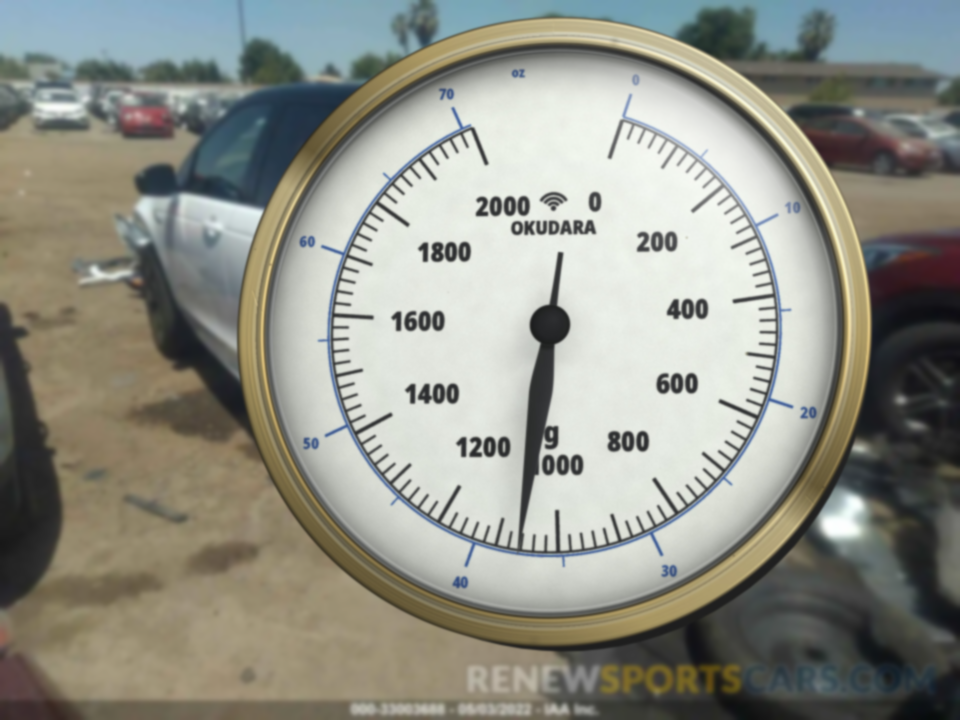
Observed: 1060 g
